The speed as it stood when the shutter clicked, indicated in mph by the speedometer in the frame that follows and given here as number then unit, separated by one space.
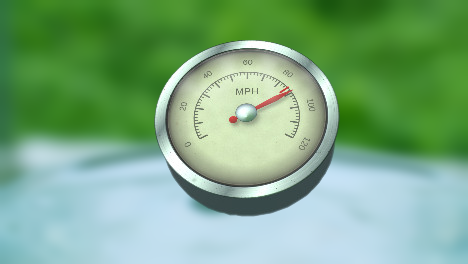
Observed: 90 mph
